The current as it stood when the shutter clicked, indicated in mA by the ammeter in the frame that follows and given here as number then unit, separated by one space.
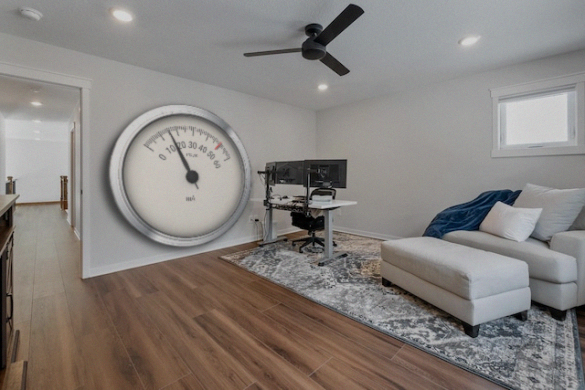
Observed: 15 mA
